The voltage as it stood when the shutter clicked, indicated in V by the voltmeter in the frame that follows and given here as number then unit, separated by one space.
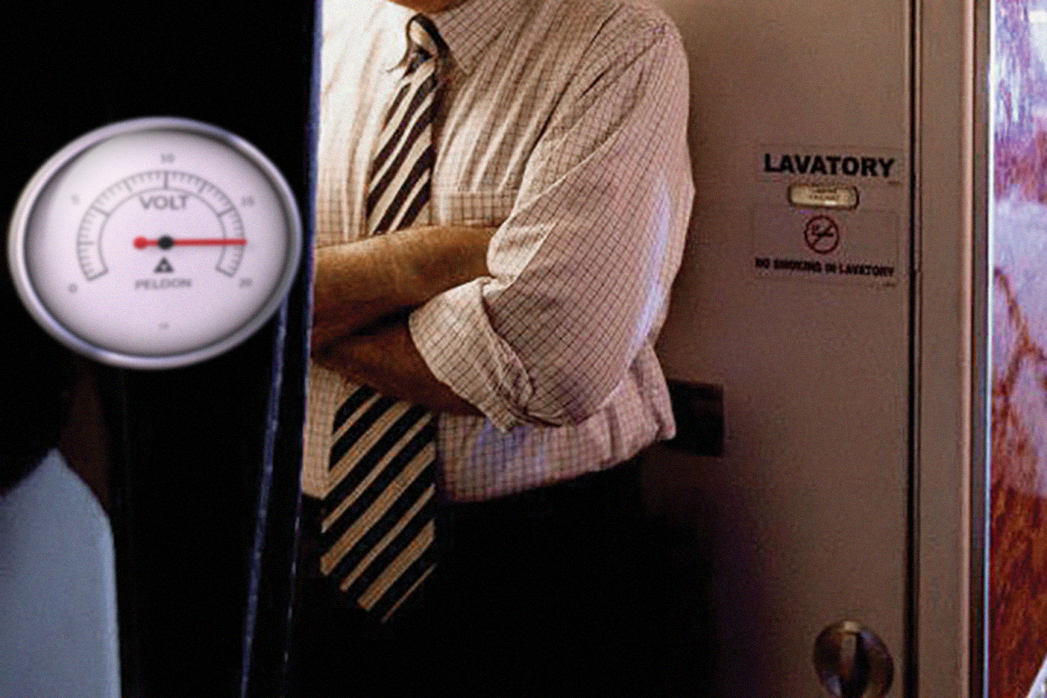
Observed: 17.5 V
